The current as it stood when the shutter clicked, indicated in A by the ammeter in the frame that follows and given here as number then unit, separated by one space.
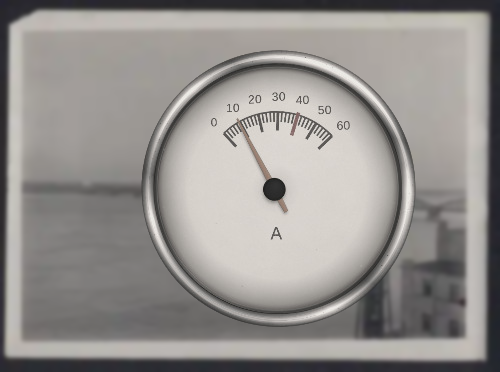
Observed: 10 A
